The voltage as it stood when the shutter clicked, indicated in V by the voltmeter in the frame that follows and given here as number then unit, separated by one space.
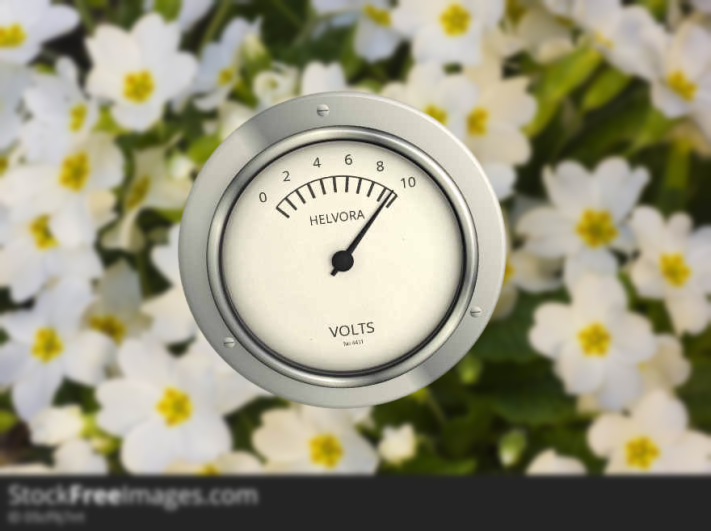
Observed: 9.5 V
